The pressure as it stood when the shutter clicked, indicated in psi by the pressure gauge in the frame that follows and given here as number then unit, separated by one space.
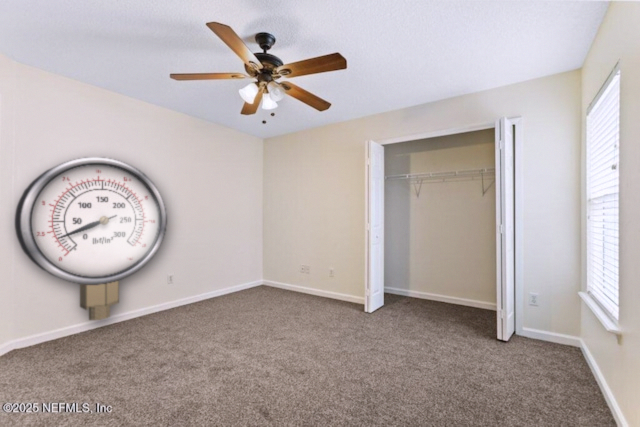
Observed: 25 psi
